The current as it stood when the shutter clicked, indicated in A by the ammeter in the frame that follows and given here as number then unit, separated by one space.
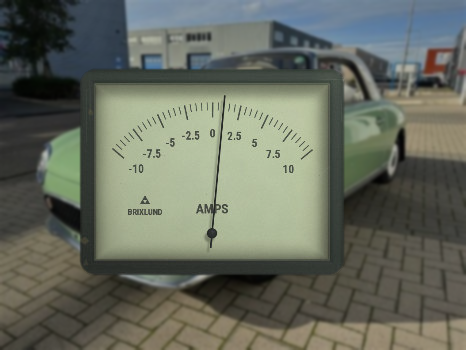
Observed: 1 A
